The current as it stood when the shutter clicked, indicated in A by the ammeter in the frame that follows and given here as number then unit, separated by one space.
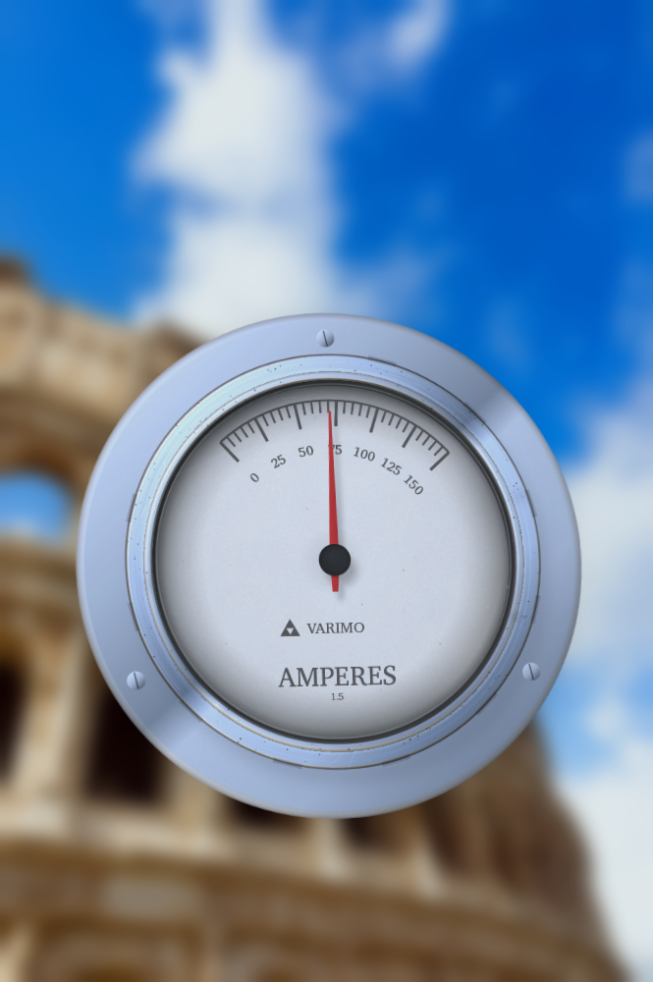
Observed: 70 A
